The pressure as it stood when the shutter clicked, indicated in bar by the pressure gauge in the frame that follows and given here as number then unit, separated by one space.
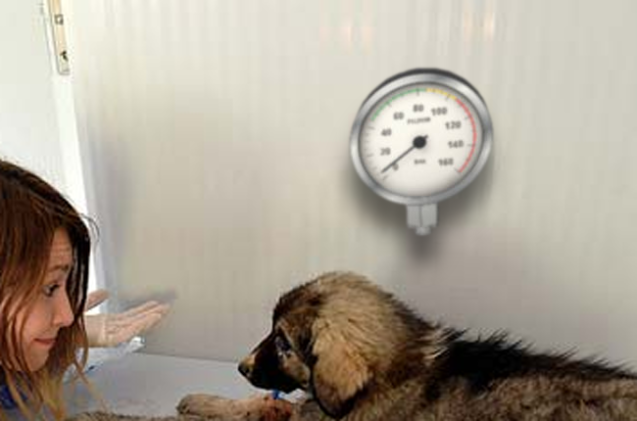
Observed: 5 bar
